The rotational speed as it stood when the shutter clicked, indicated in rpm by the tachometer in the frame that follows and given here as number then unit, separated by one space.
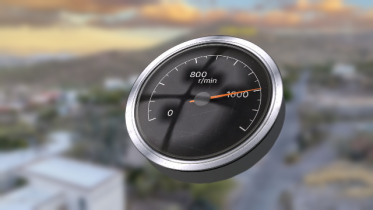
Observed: 1600 rpm
